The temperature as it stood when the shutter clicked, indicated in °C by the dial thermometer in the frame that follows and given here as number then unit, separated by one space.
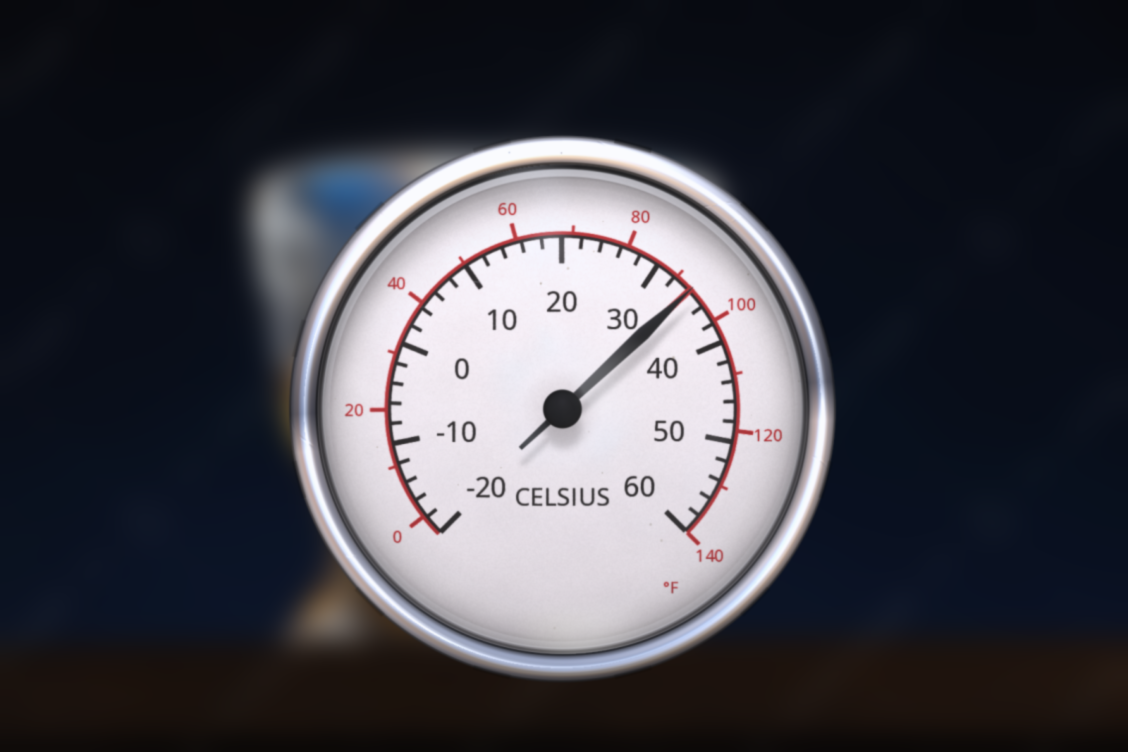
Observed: 34 °C
